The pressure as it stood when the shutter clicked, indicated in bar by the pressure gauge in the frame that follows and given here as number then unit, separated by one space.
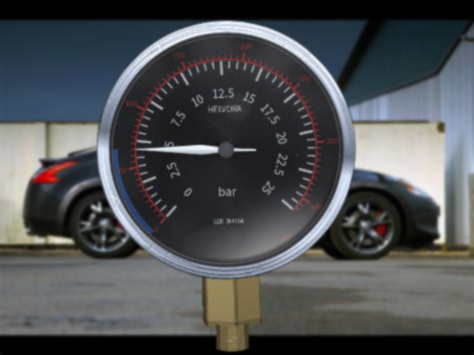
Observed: 4.5 bar
